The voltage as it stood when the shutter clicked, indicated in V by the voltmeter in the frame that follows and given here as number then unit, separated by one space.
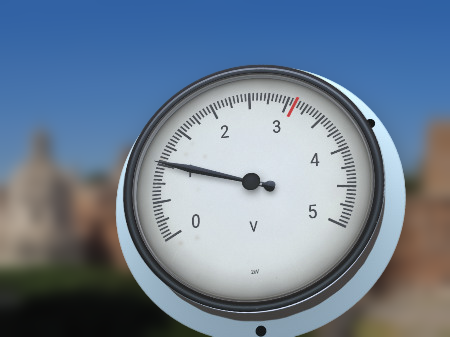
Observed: 1 V
